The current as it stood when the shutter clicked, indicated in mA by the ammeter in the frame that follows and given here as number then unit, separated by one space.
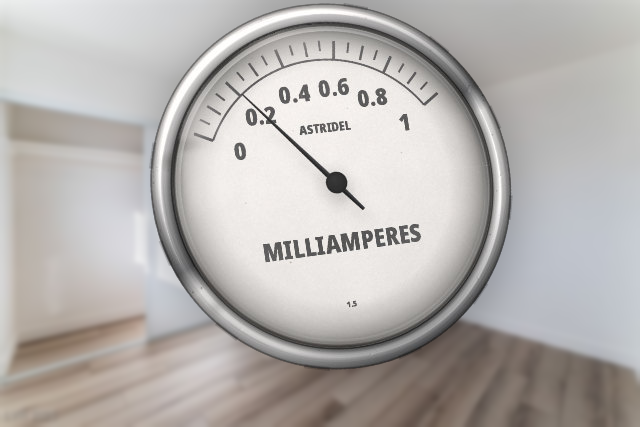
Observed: 0.2 mA
